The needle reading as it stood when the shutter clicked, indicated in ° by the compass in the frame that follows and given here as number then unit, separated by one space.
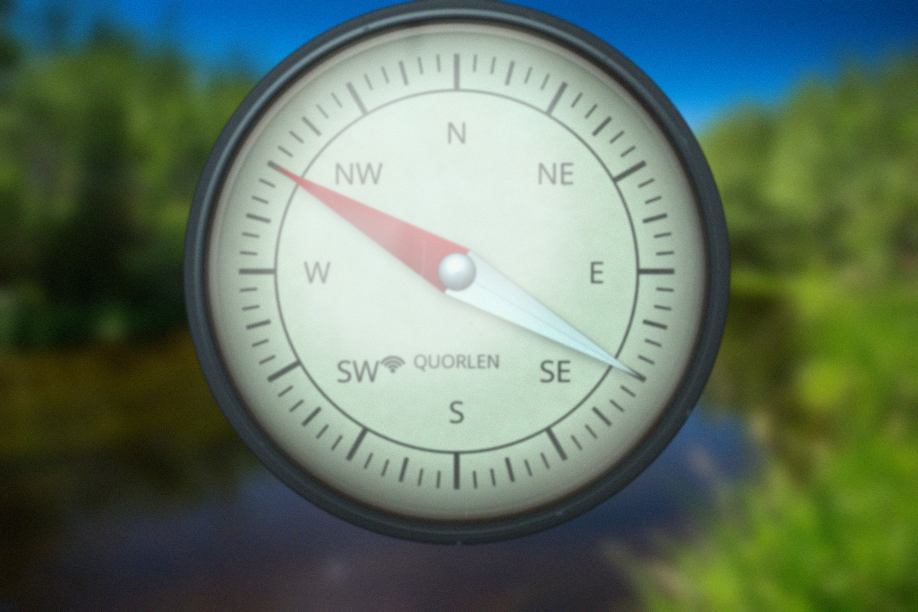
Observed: 300 °
